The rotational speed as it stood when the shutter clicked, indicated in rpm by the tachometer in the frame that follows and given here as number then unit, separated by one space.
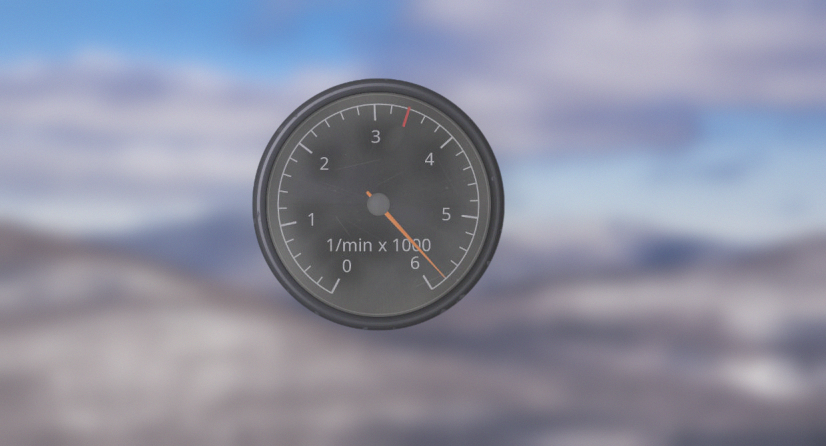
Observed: 5800 rpm
